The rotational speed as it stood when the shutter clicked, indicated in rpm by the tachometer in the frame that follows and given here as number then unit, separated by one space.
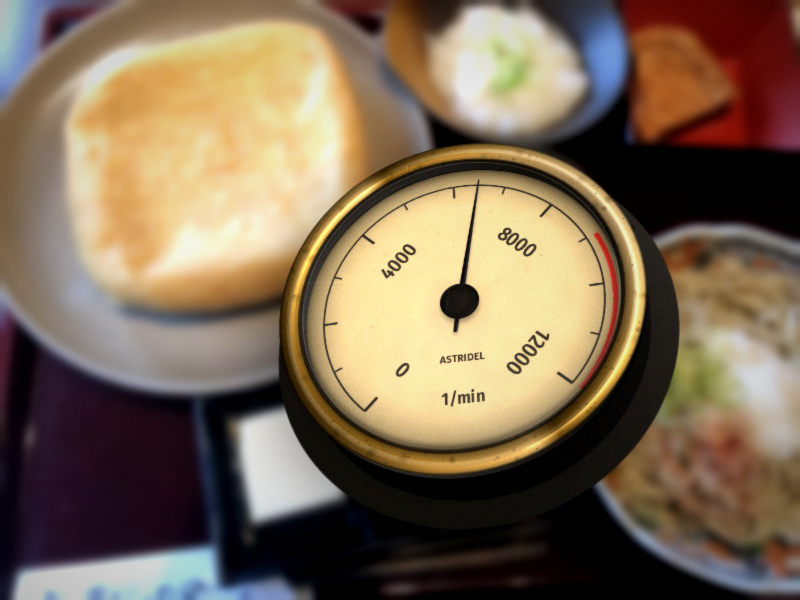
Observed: 6500 rpm
